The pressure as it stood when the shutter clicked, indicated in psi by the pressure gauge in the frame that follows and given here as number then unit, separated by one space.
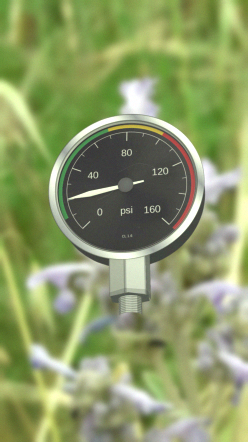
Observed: 20 psi
